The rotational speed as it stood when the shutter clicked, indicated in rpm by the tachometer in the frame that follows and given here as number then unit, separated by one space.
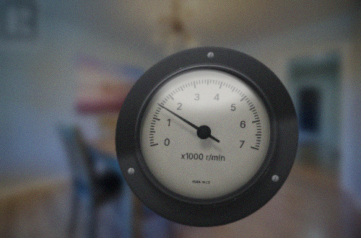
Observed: 1500 rpm
